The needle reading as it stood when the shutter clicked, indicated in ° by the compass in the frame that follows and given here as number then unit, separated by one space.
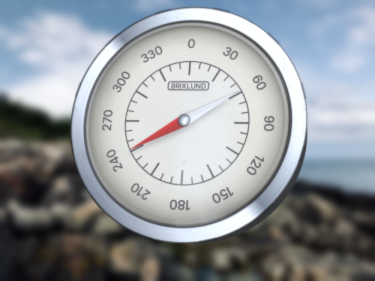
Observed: 240 °
